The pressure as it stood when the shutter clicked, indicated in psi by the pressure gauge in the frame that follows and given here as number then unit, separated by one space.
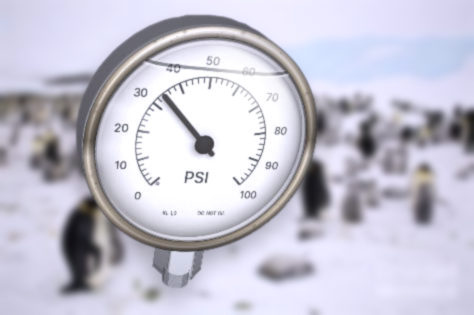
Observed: 34 psi
